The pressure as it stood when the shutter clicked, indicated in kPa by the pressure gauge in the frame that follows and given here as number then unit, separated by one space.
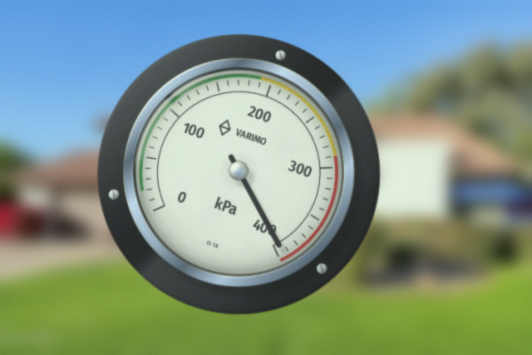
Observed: 395 kPa
